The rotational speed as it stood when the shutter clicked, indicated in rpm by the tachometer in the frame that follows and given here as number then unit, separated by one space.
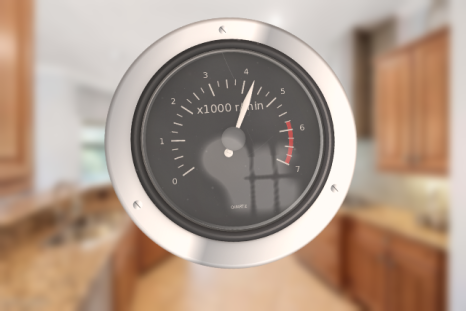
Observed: 4250 rpm
